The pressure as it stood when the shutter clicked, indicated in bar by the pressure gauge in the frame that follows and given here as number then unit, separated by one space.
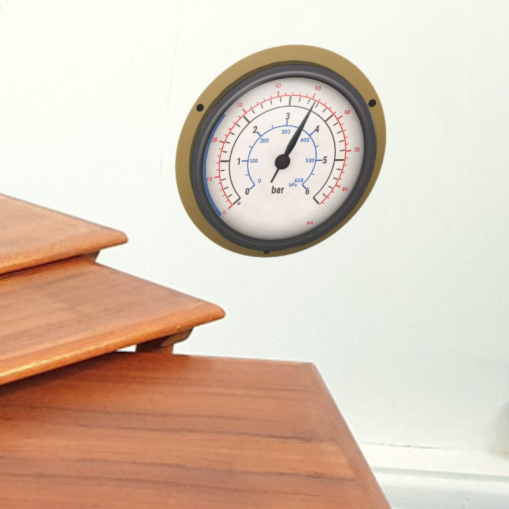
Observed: 3.5 bar
